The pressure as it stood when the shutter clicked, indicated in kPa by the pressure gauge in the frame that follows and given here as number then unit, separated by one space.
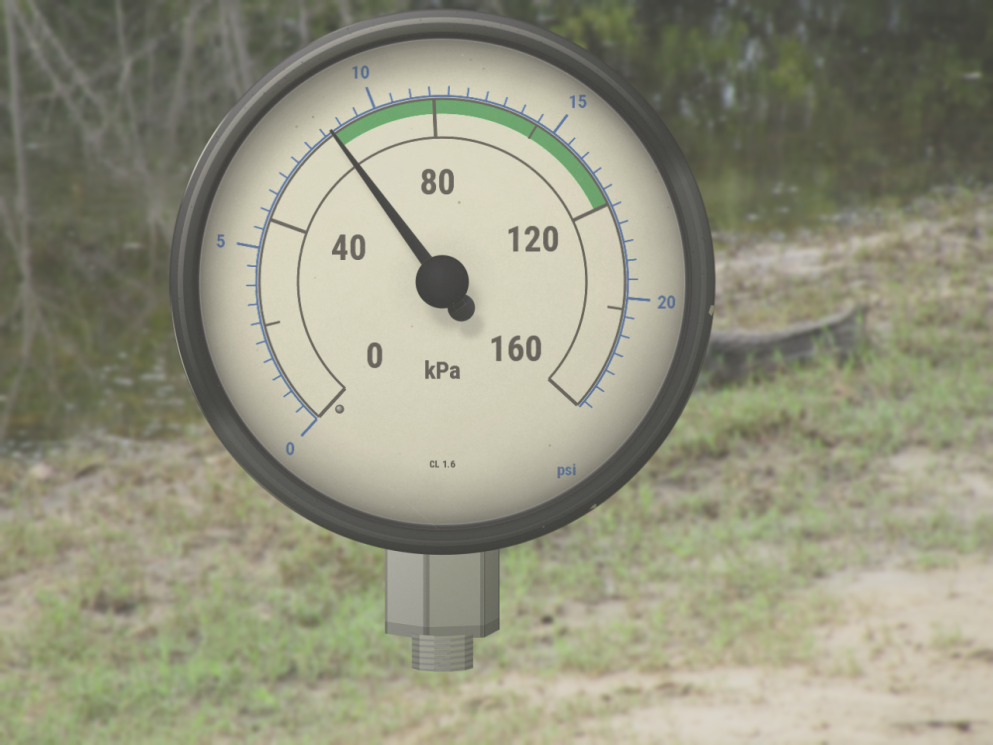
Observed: 60 kPa
